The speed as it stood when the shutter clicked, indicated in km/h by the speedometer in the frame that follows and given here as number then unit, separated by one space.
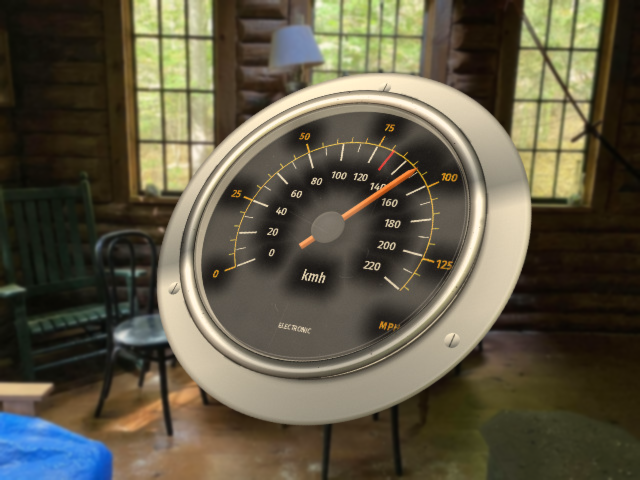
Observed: 150 km/h
